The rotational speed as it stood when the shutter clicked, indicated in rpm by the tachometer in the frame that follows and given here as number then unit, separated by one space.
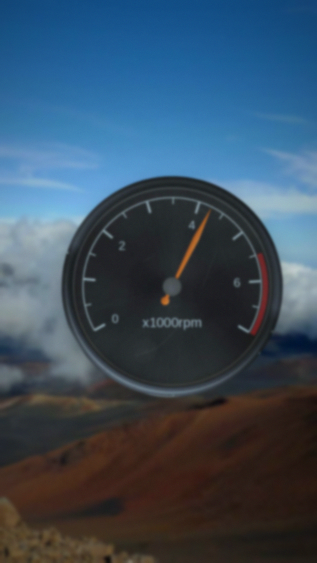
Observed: 4250 rpm
